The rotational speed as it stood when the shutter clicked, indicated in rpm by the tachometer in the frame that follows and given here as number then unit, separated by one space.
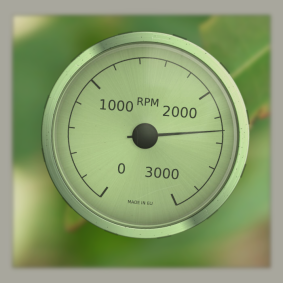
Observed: 2300 rpm
